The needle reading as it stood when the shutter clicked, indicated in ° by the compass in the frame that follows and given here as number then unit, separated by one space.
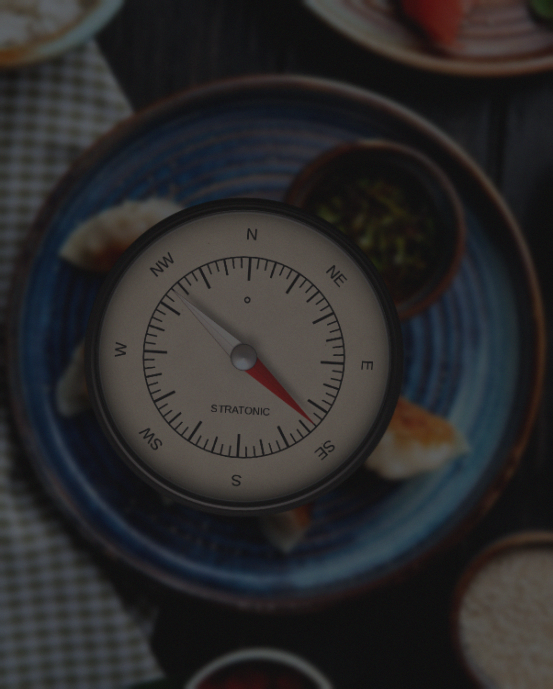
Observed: 130 °
